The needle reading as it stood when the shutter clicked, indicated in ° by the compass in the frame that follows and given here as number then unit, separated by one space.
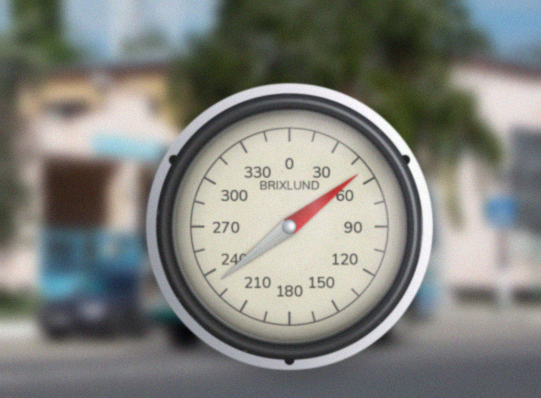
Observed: 52.5 °
